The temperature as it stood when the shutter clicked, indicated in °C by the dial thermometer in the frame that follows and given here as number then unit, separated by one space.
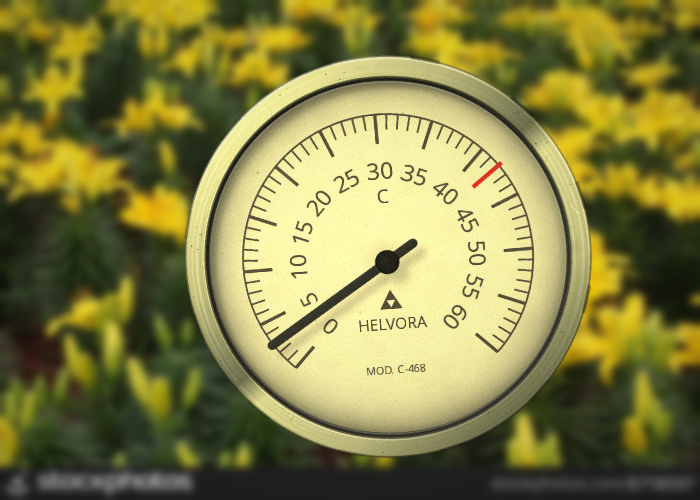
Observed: 3 °C
